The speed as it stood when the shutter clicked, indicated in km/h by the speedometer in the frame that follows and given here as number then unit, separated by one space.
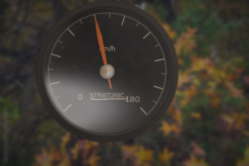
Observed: 80 km/h
